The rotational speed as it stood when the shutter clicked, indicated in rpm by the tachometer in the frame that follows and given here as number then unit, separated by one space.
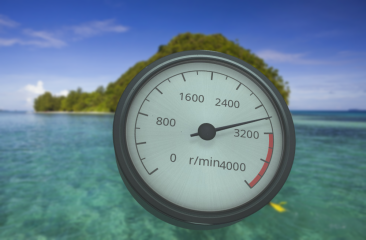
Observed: 3000 rpm
